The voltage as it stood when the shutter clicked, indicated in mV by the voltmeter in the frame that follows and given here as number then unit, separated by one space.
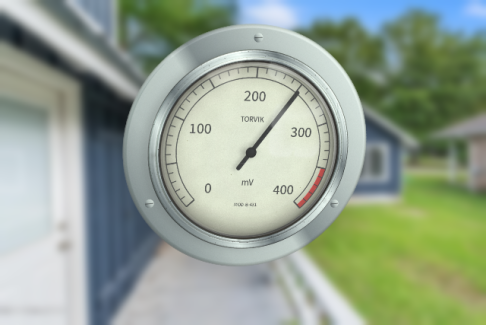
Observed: 250 mV
